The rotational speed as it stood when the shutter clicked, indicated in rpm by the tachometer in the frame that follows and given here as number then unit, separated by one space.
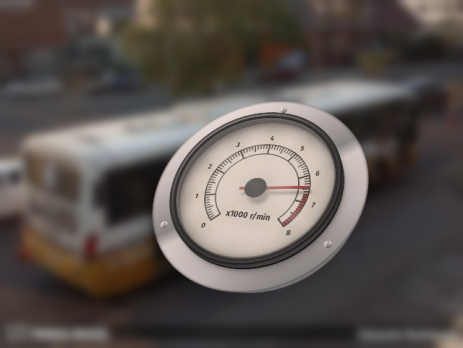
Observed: 6500 rpm
